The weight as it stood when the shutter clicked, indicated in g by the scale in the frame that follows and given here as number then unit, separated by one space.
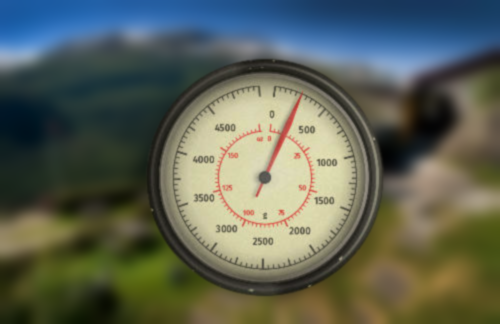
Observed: 250 g
